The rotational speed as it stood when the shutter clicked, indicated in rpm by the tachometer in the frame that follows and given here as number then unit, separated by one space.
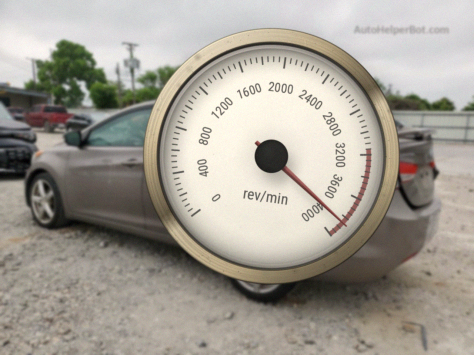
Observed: 3850 rpm
